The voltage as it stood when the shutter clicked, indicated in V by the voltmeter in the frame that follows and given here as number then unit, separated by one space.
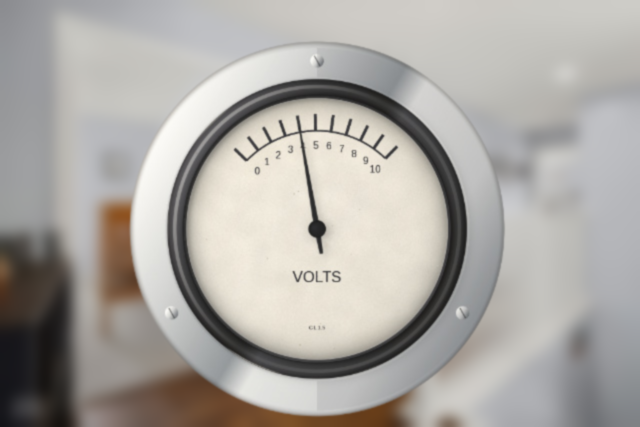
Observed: 4 V
